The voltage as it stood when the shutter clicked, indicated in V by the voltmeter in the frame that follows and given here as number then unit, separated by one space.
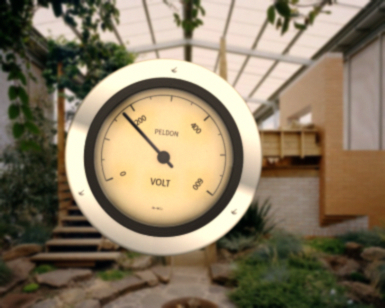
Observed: 175 V
